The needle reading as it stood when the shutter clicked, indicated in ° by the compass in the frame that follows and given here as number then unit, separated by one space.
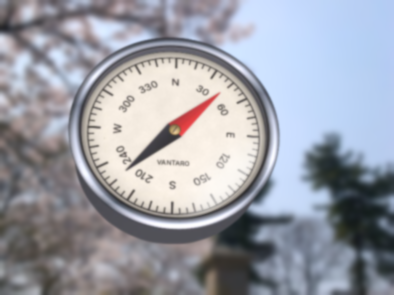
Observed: 45 °
